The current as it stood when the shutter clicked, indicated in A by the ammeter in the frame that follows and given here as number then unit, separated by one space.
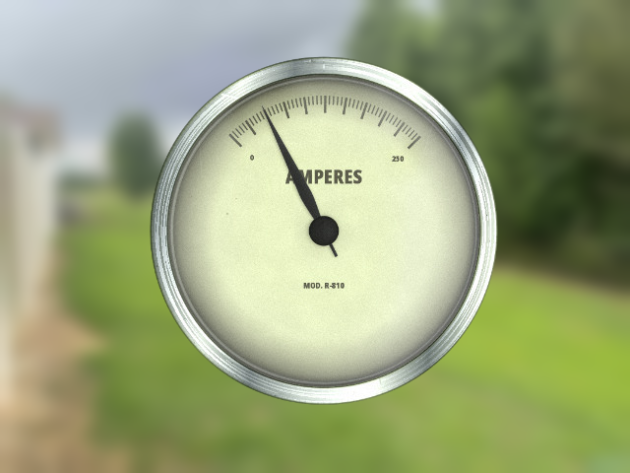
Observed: 50 A
